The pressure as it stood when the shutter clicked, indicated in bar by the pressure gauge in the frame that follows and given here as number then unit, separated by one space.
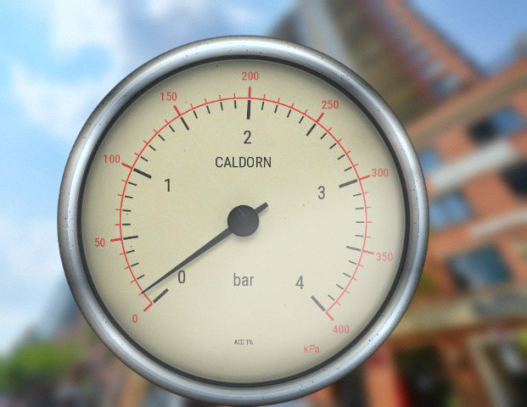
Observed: 0.1 bar
